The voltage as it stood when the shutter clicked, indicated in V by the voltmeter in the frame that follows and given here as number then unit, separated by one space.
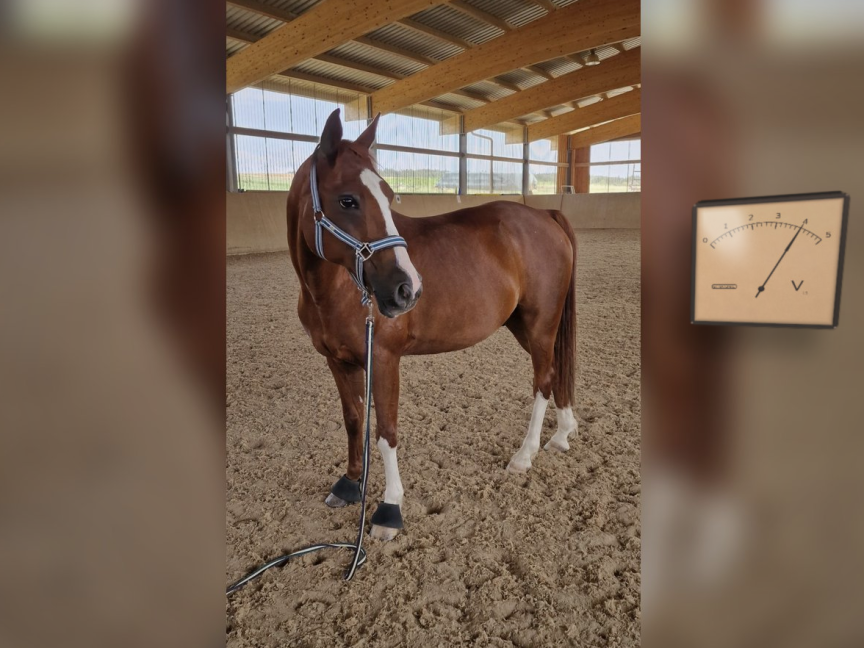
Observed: 4 V
